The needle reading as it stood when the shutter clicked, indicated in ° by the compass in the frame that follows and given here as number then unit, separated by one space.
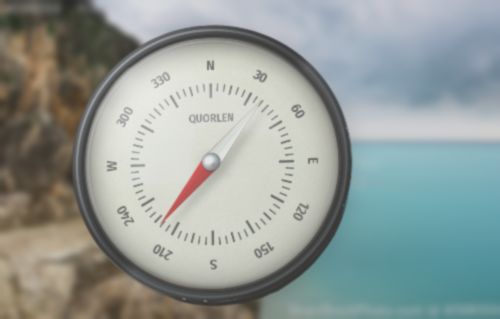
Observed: 220 °
